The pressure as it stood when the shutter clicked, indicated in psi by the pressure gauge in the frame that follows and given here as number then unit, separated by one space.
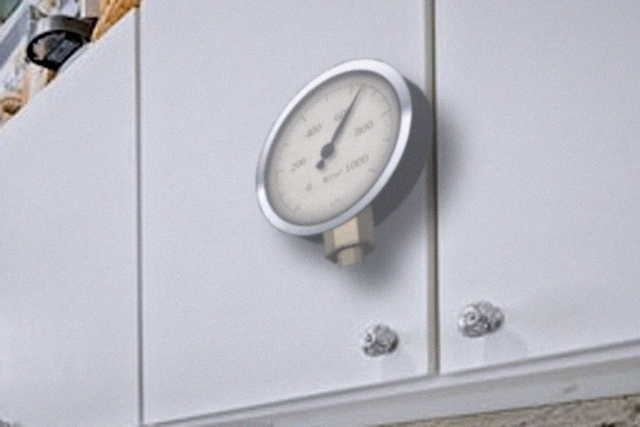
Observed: 650 psi
